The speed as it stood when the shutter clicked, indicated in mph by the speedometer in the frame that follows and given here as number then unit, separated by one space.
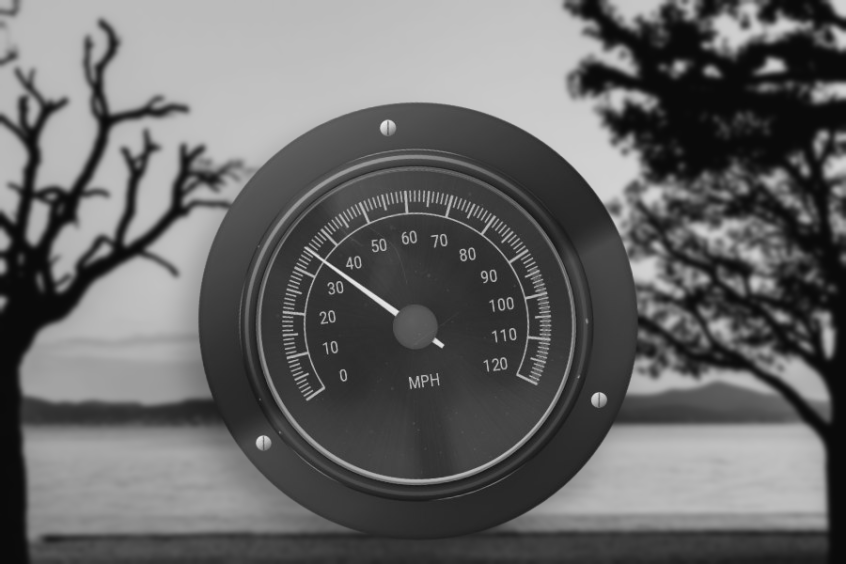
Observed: 35 mph
